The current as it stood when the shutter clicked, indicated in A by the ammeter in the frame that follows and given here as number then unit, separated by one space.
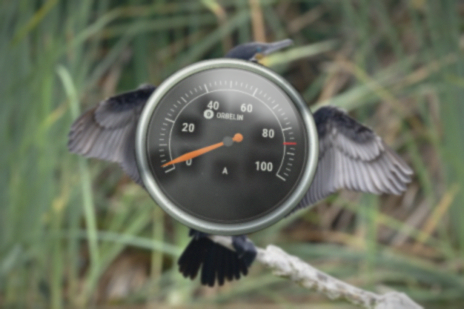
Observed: 2 A
